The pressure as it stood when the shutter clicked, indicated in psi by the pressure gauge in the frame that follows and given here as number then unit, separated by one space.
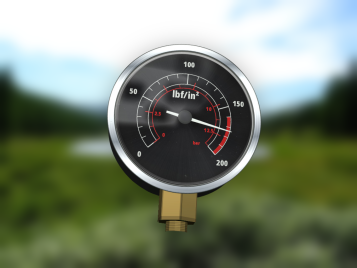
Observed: 175 psi
